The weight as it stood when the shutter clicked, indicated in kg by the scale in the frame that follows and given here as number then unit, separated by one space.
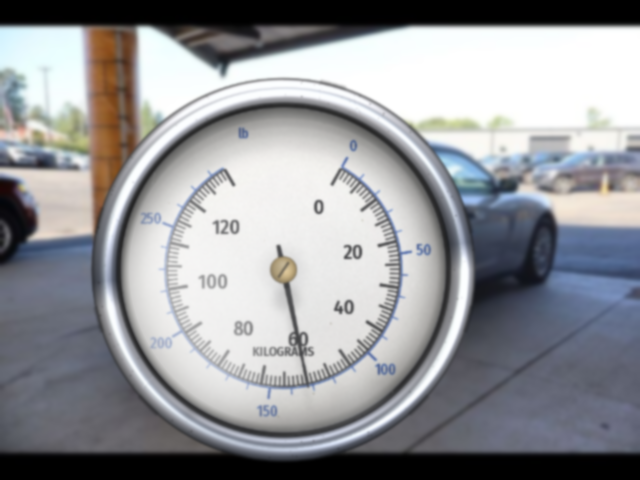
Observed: 60 kg
